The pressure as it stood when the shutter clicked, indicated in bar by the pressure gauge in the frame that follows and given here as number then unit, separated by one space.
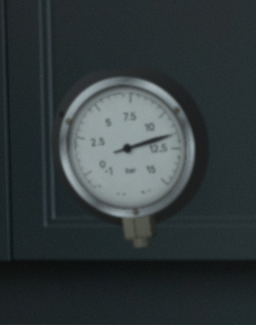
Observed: 11.5 bar
